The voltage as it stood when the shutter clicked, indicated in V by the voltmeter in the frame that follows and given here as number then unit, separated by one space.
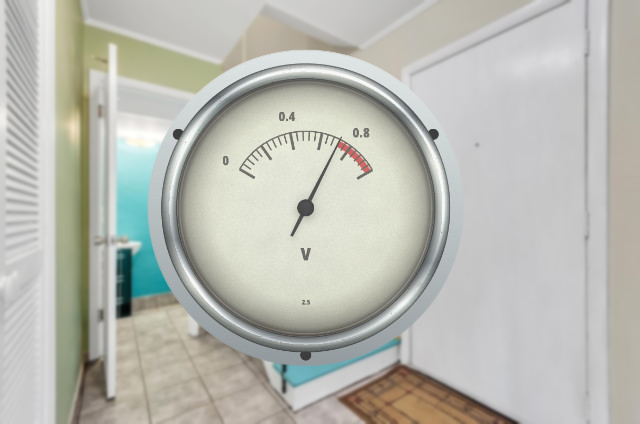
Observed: 0.72 V
